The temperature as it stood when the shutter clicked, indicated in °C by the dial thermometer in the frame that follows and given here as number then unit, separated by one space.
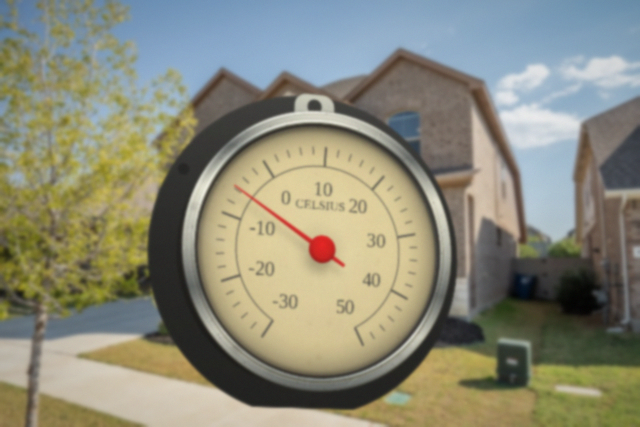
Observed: -6 °C
